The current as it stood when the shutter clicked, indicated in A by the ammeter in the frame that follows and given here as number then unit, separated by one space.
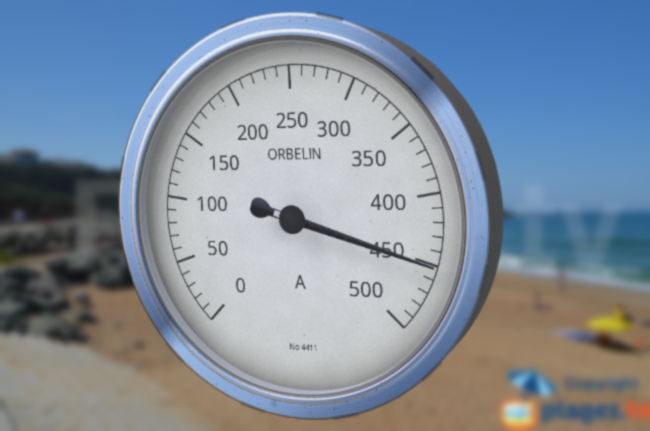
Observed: 450 A
